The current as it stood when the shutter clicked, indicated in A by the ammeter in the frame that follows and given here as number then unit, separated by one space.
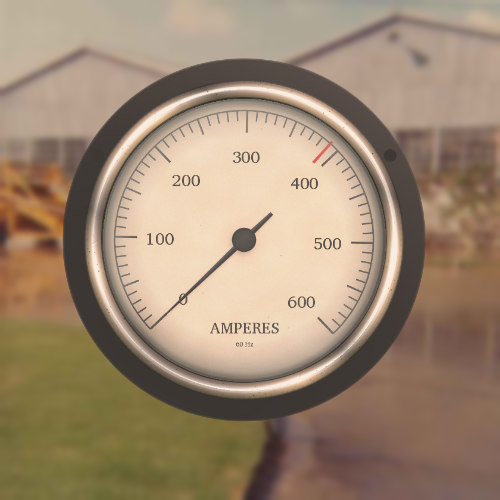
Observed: 0 A
